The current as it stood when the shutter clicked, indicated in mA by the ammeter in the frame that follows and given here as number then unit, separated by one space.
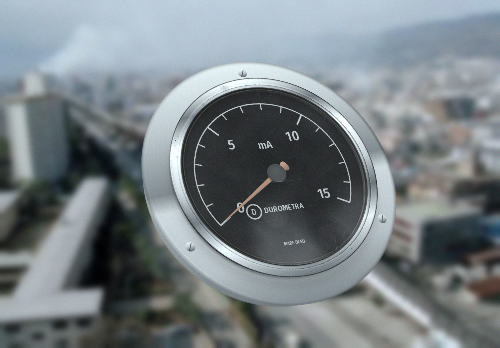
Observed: 0 mA
